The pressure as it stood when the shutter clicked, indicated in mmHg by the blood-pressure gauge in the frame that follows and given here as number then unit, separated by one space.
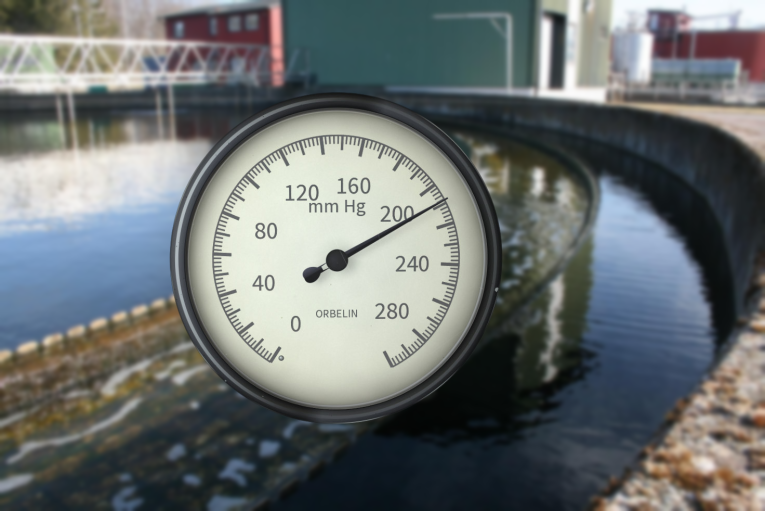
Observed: 208 mmHg
